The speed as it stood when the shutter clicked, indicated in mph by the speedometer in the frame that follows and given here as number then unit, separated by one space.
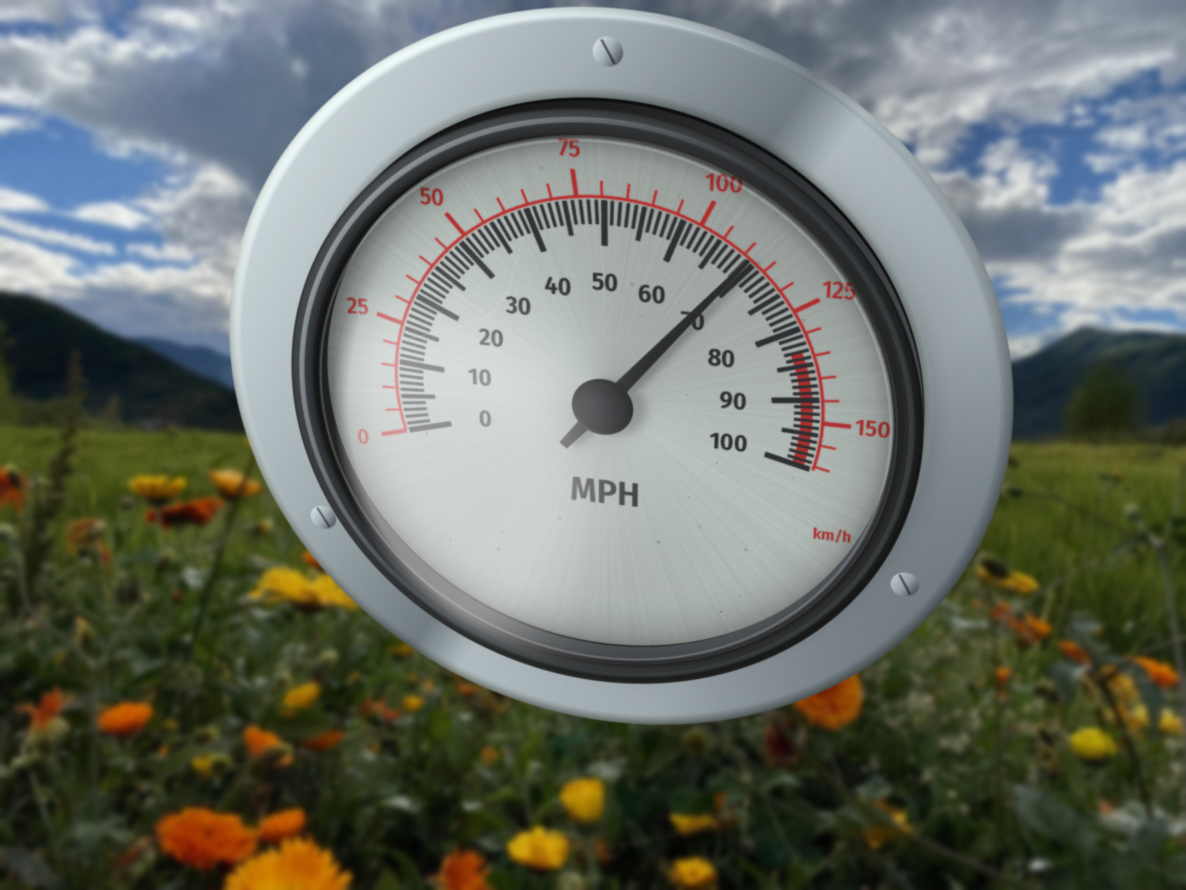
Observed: 69 mph
